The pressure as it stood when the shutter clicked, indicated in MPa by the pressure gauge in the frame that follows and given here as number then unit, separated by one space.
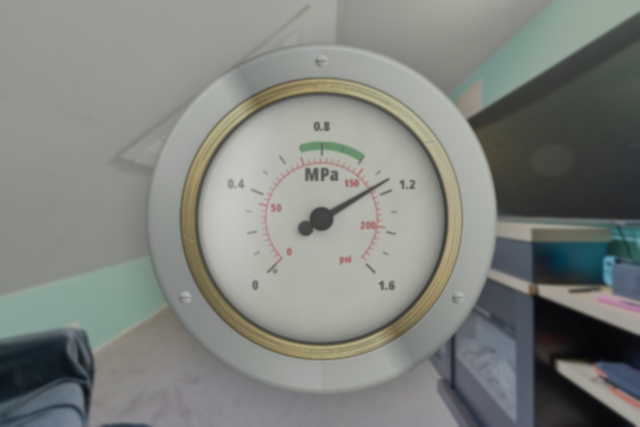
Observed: 1.15 MPa
